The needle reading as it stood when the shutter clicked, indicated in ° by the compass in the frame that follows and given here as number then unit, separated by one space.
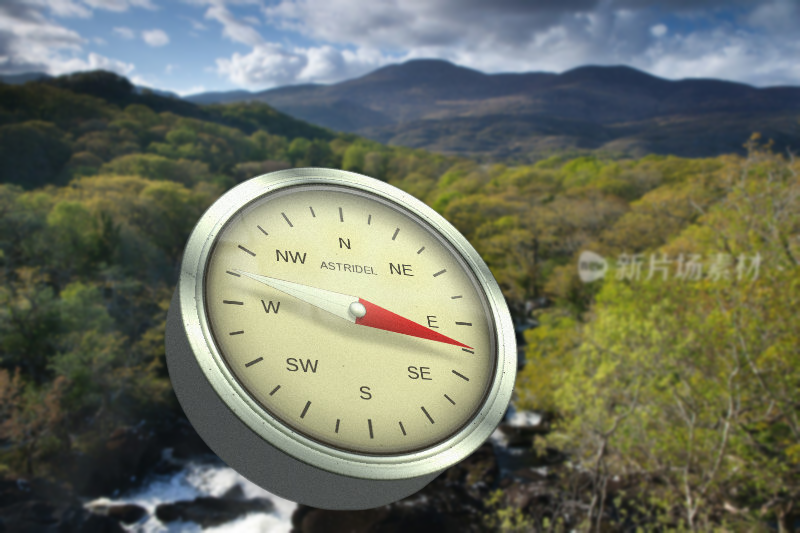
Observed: 105 °
